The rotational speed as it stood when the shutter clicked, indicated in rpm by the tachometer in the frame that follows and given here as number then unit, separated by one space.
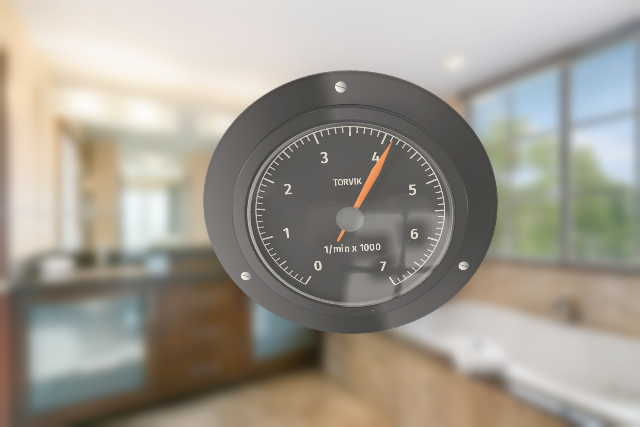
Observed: 4100 rpm
